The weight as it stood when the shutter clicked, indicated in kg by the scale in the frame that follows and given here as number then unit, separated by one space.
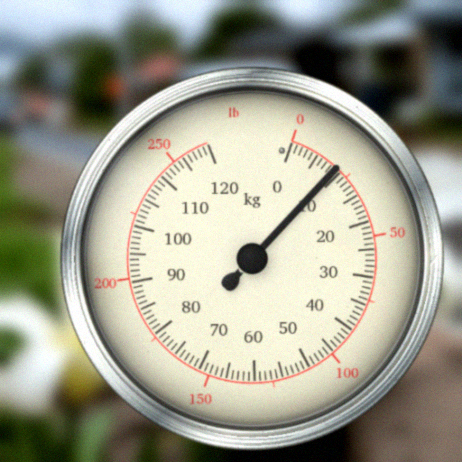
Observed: 9 kg
